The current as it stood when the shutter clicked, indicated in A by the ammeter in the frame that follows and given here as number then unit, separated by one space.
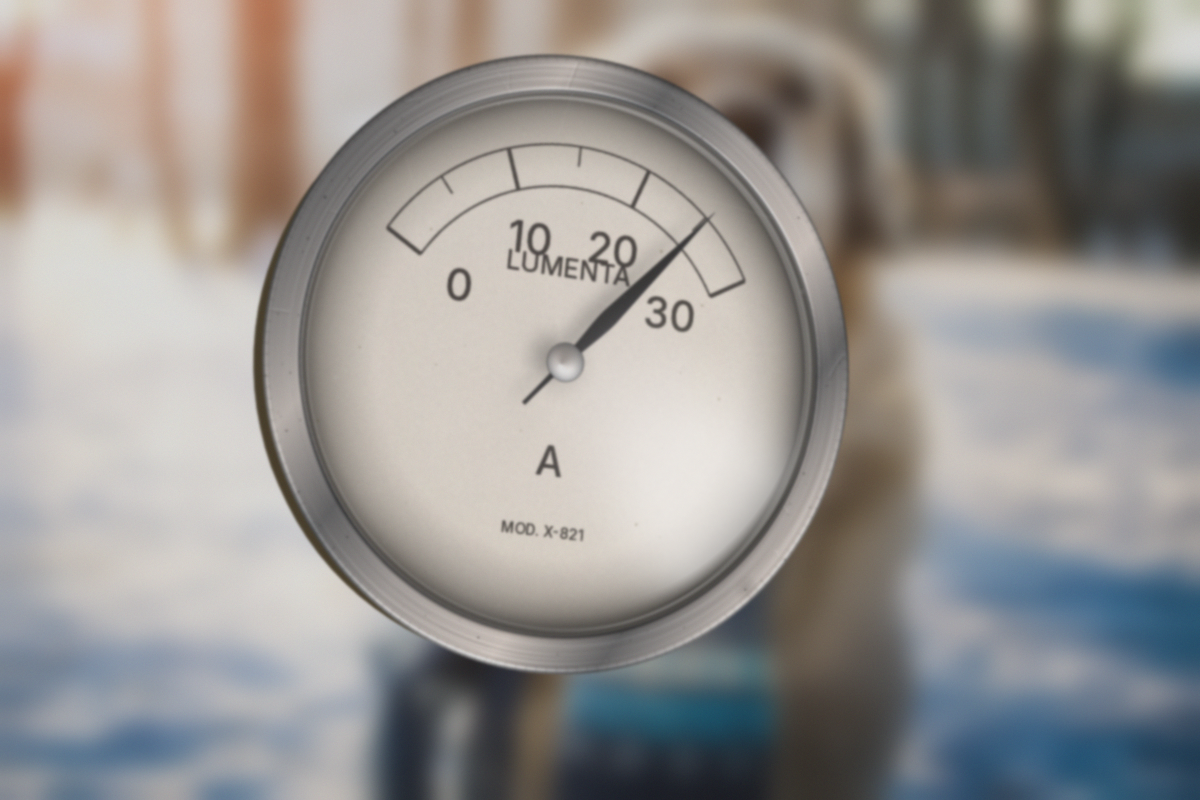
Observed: 25 A
